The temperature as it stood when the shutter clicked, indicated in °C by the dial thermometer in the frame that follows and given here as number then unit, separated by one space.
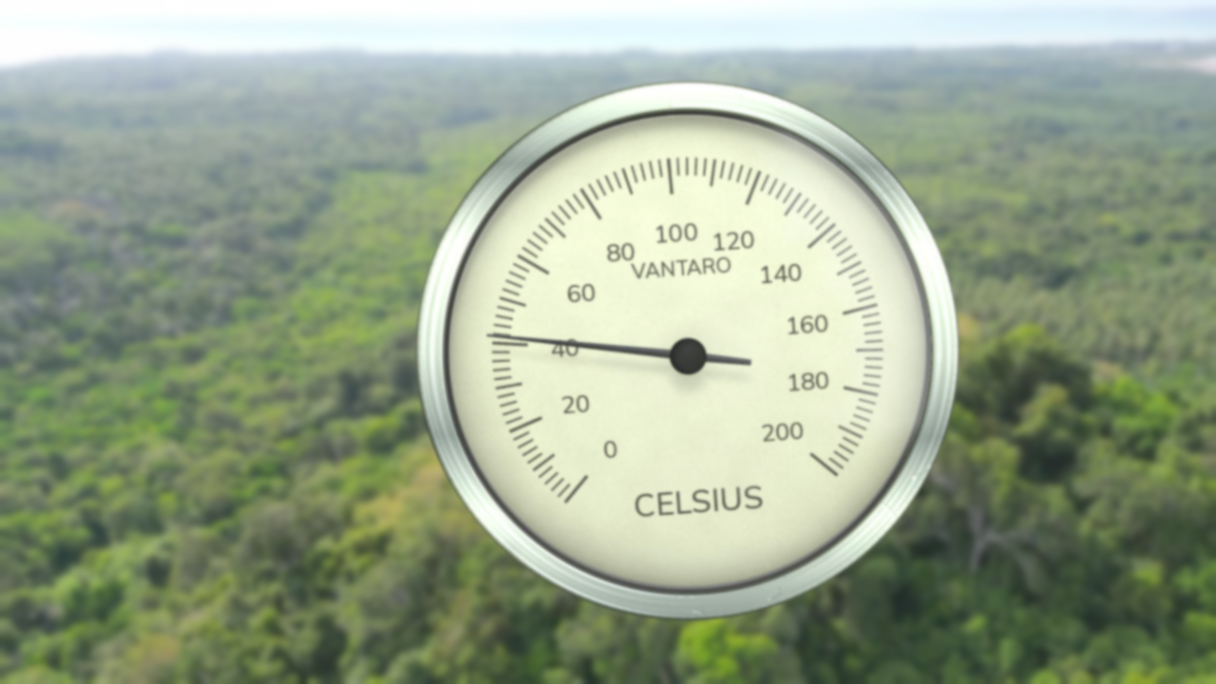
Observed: 42 °C
